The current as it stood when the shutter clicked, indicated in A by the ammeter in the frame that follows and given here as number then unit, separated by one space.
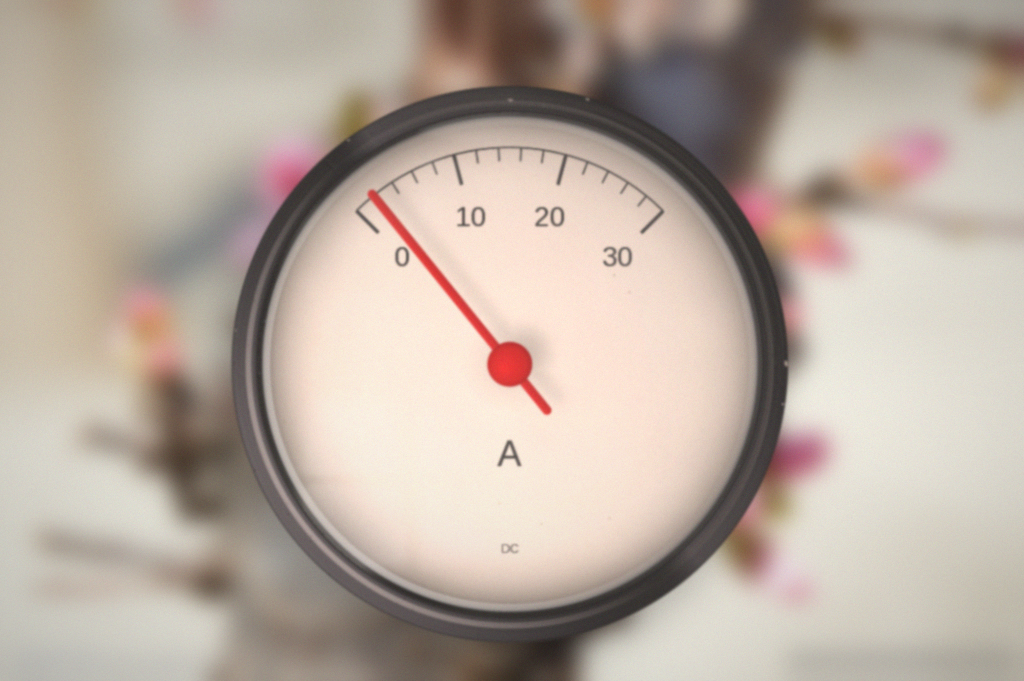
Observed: 2 A
